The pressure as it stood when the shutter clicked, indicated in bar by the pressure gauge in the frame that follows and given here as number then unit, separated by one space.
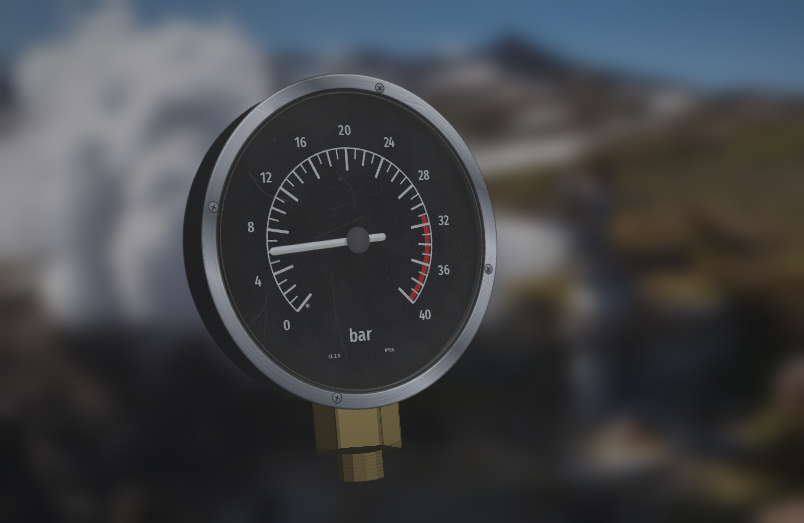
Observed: 6 bar
